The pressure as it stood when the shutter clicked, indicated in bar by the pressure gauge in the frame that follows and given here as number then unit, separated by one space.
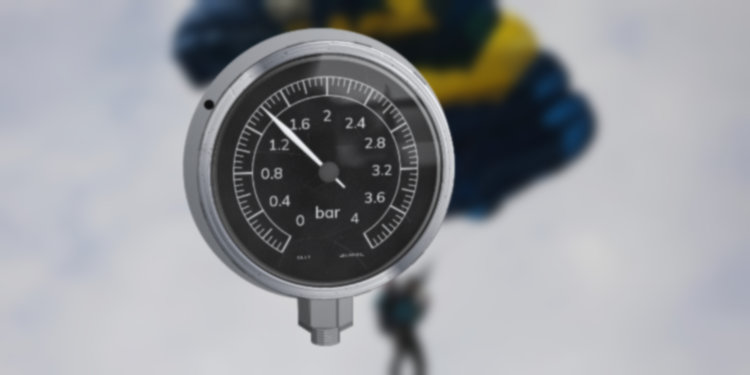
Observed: 1.4 bar
